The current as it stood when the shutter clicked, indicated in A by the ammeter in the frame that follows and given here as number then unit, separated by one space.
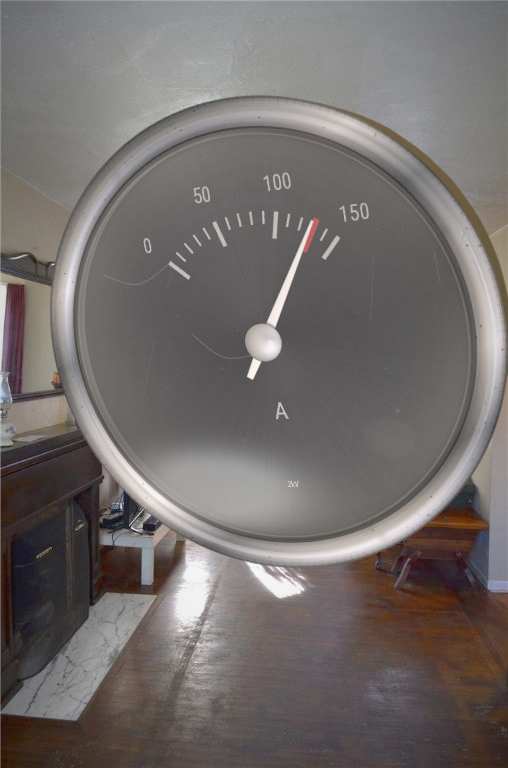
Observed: 130 A
